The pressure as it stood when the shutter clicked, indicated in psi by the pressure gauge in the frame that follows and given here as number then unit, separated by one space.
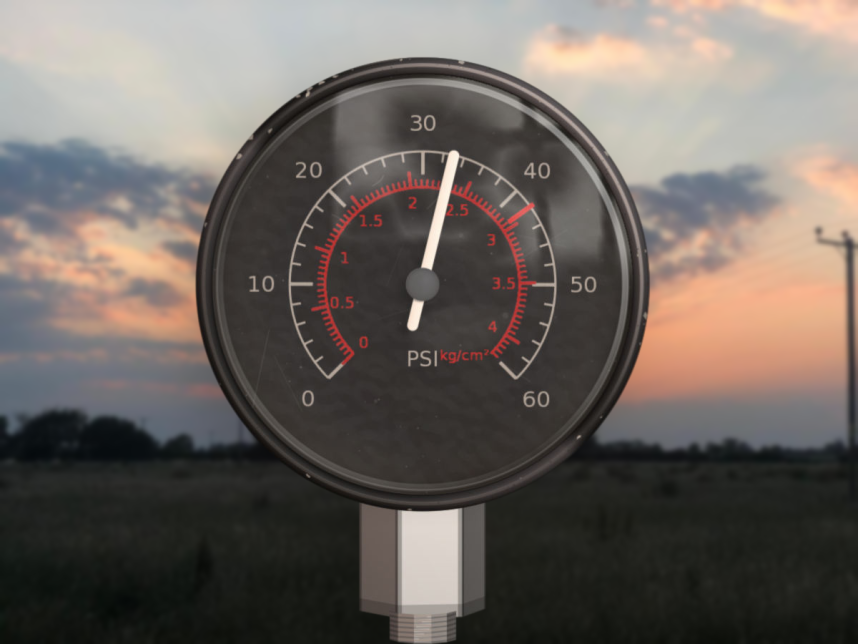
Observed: 33 psi
